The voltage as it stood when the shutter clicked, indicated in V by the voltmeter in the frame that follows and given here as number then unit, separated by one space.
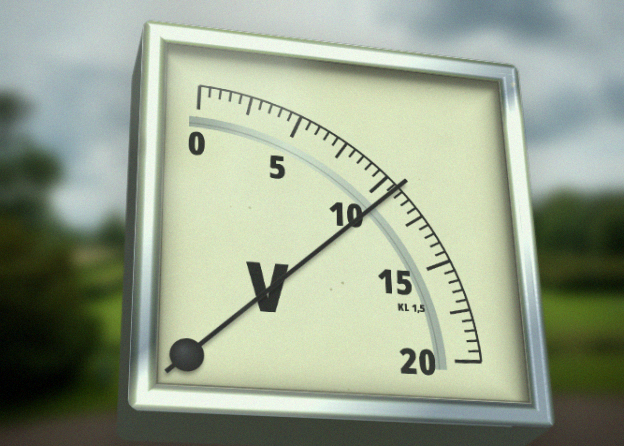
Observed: 10.75 V
